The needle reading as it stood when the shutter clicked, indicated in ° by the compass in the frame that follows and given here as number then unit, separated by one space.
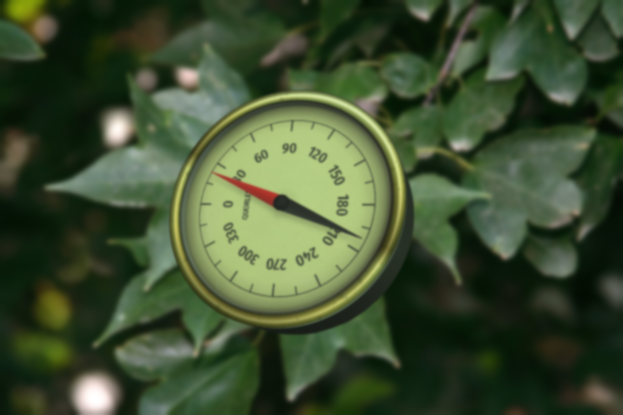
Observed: 22.5 °
